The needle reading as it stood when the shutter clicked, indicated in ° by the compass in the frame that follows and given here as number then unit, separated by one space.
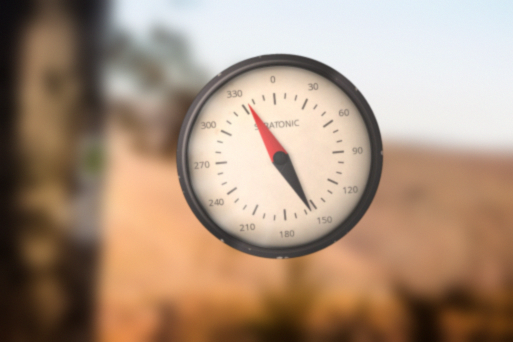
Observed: 335 °
